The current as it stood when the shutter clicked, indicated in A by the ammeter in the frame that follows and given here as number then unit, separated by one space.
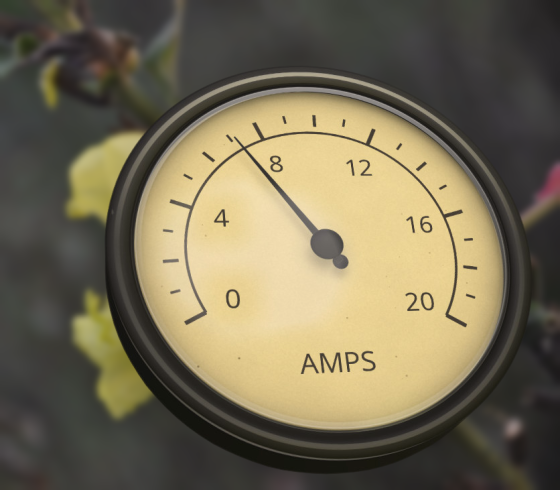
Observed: 7 A
